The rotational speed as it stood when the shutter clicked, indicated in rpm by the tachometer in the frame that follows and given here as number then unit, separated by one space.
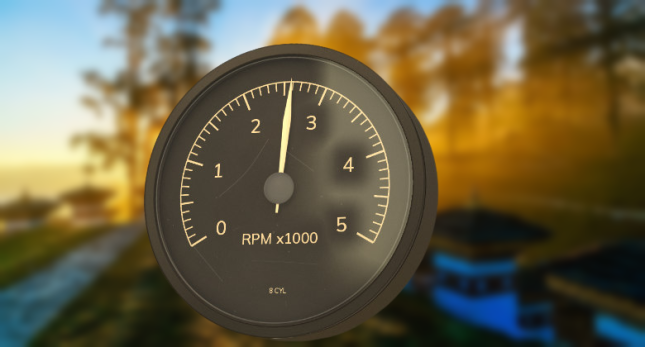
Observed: 2600 rpm
